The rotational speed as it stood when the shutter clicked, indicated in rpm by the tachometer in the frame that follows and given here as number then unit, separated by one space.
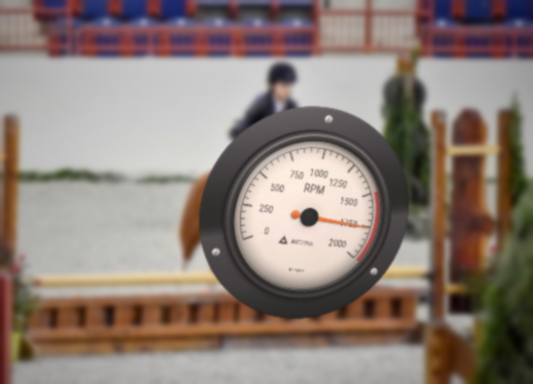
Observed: 1750 rpm
